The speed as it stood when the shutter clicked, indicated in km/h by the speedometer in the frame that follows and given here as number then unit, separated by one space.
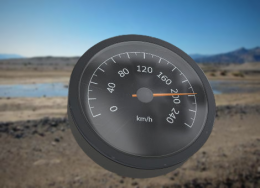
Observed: 200 km/h
